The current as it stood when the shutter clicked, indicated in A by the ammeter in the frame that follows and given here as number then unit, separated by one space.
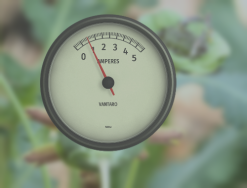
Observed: 1 A
